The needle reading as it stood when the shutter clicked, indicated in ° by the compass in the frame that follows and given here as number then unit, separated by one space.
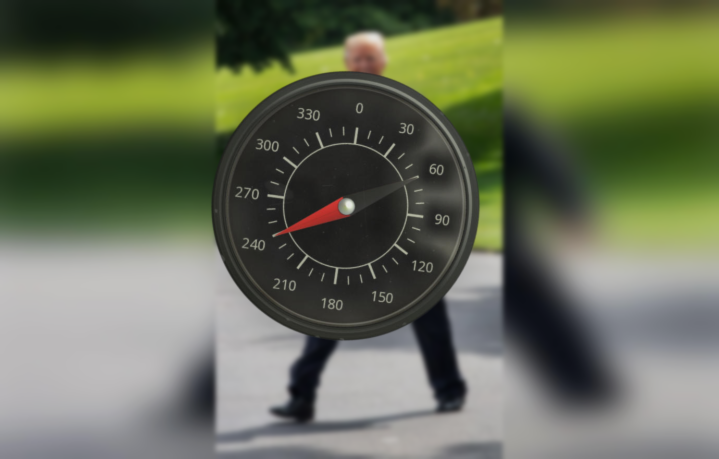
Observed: 240 °
